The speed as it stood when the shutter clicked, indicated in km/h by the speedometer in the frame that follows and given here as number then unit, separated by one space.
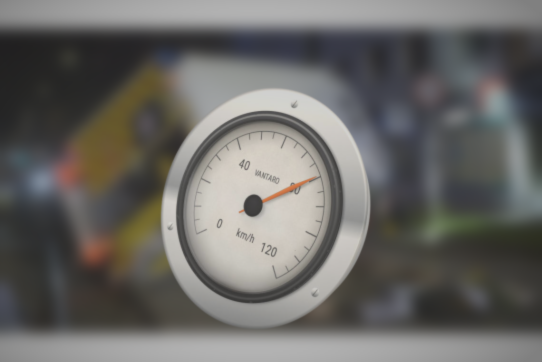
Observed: 80 km/h
